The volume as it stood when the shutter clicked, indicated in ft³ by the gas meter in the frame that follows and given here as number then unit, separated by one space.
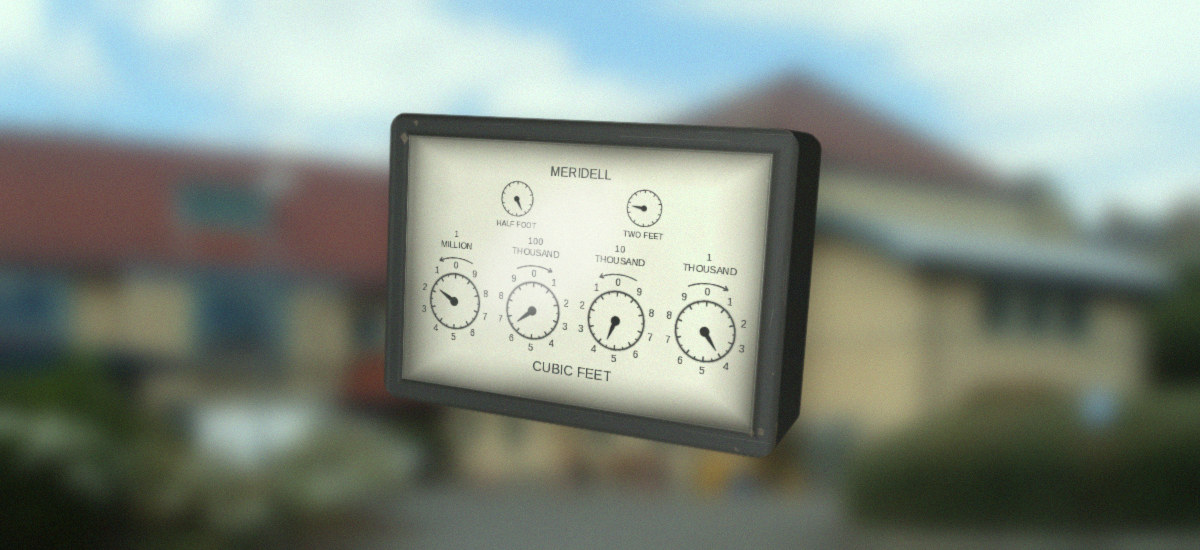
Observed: 164400 ft³
